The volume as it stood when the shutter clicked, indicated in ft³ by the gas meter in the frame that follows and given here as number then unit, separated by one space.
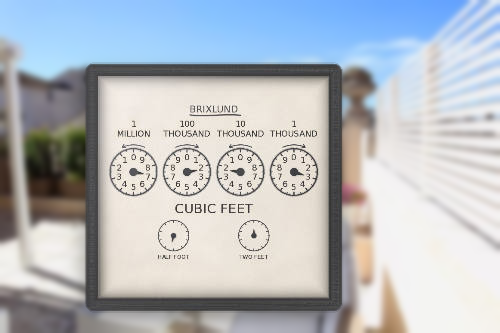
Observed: 722300 ft³
